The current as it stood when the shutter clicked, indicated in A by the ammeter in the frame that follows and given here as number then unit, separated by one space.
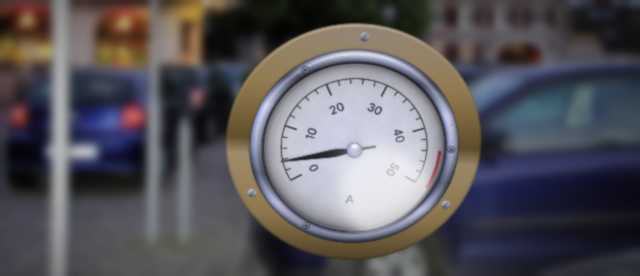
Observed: 4 A
